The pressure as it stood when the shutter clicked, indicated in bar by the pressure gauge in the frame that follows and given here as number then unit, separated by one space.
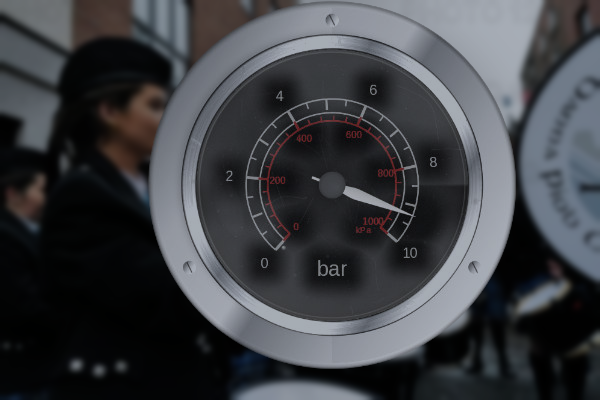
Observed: 9.25 bar
